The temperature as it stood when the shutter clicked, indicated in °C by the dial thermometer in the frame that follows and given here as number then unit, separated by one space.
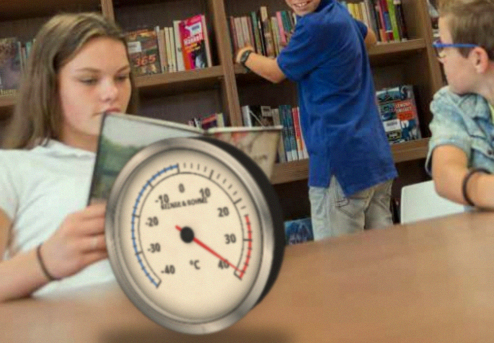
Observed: 38 °C
